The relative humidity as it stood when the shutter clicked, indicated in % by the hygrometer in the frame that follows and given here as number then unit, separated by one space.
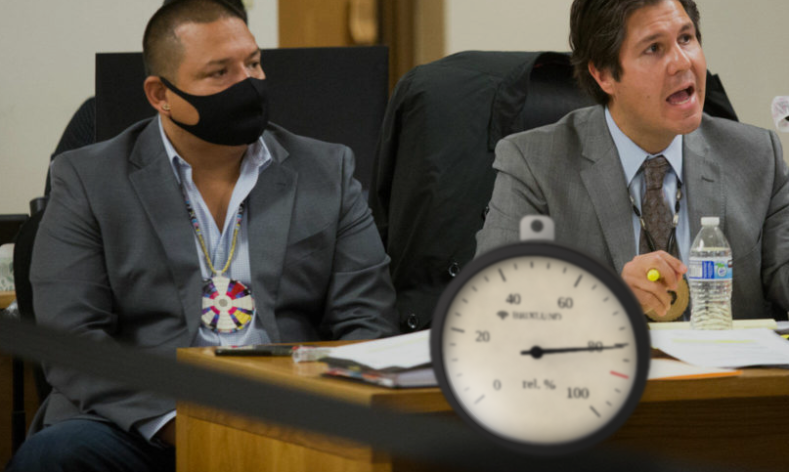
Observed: 80 %
